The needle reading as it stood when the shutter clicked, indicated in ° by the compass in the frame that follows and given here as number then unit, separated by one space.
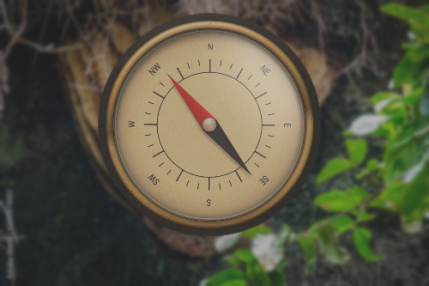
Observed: 320 °
